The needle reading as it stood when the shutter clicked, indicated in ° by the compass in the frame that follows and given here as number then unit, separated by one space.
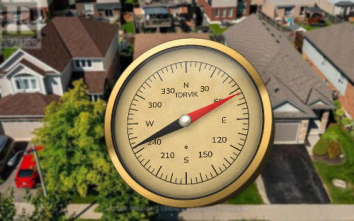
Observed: 65 °
